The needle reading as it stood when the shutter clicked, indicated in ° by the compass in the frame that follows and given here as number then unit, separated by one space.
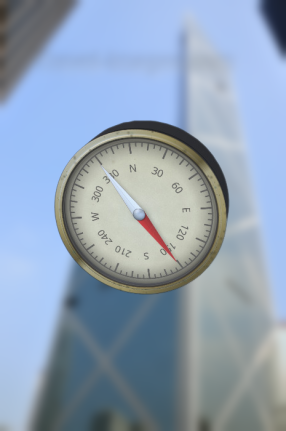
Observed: 150 °
